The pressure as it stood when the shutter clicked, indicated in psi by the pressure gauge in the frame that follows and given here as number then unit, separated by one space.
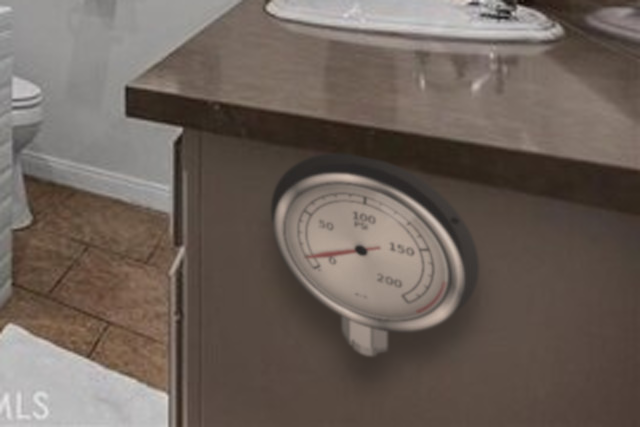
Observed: 10 psi
